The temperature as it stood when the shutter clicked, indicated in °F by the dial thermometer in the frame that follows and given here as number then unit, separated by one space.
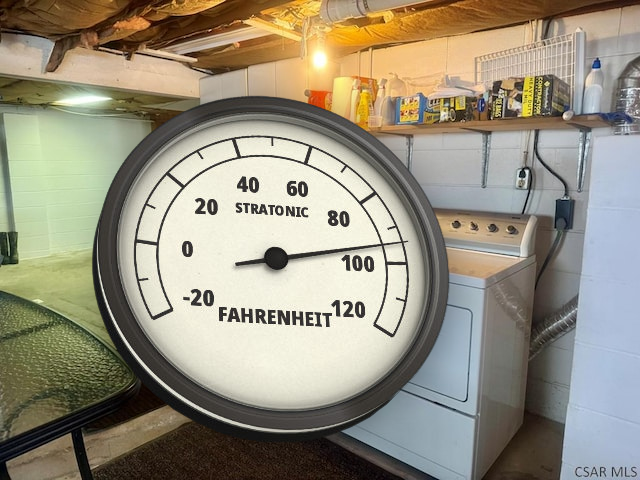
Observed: 95 °F
